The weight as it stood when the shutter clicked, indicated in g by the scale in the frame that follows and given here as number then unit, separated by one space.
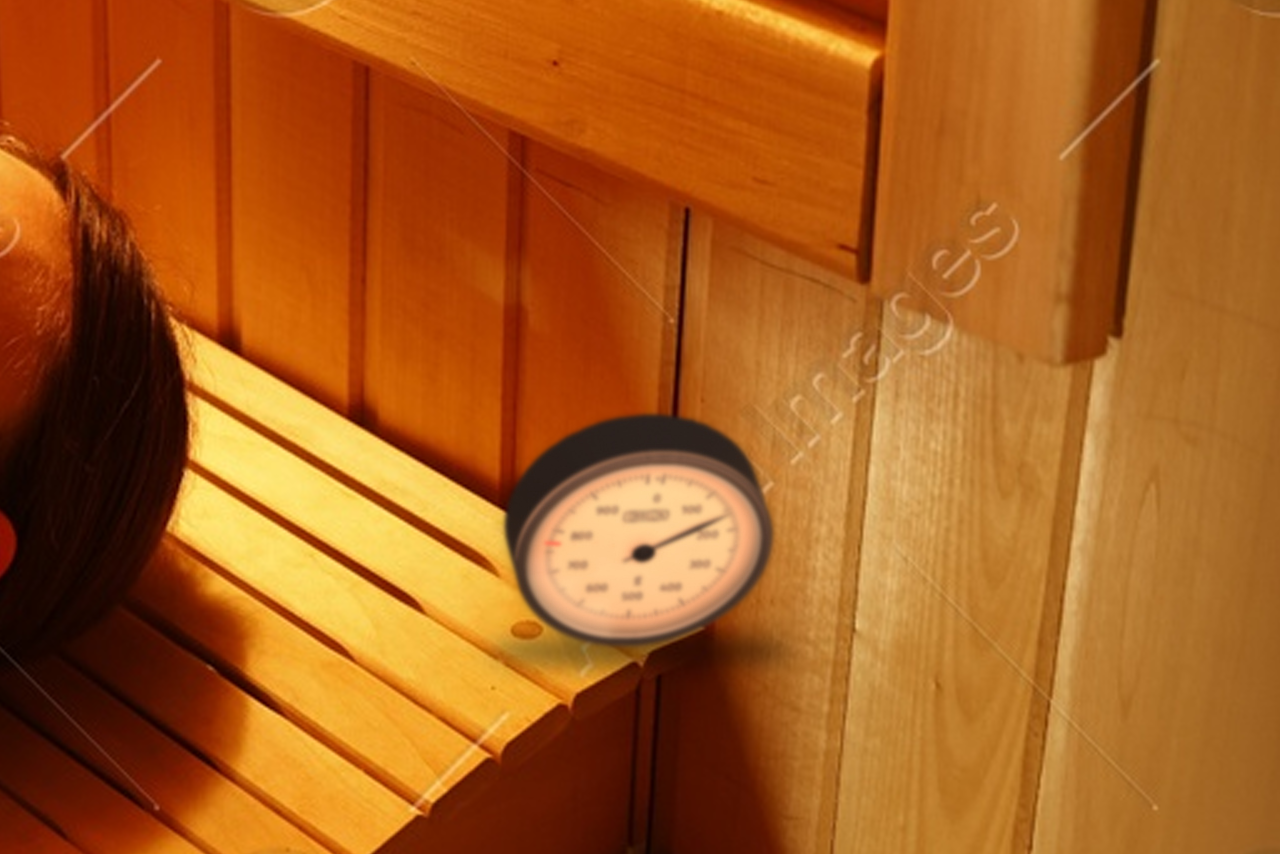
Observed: 150 g
